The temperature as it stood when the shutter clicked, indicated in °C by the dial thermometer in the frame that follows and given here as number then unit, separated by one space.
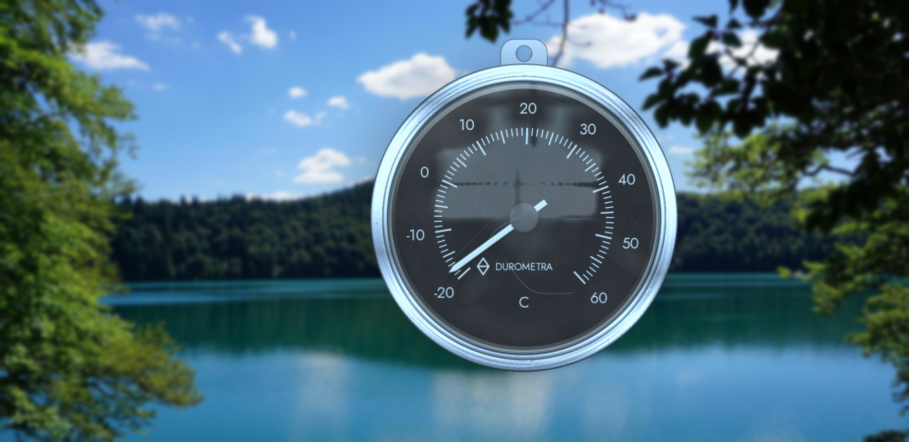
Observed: -18 °C
